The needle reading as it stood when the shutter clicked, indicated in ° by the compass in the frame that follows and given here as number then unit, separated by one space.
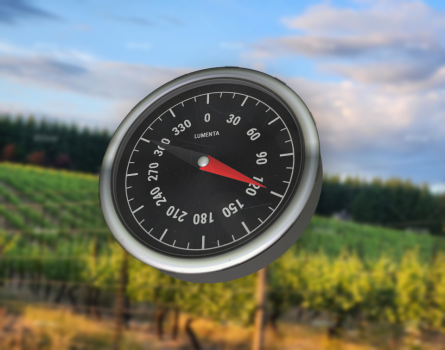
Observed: 120 °
